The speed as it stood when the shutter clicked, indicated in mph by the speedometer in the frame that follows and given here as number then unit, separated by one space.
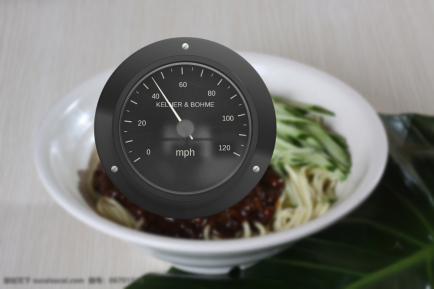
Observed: 45 mph
